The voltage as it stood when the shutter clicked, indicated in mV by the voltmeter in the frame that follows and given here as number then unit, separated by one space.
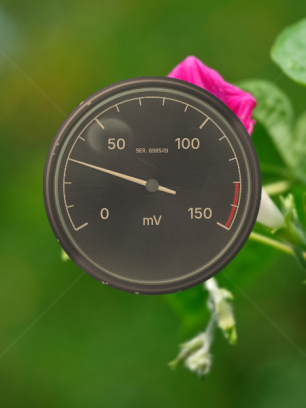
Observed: 30 mV
